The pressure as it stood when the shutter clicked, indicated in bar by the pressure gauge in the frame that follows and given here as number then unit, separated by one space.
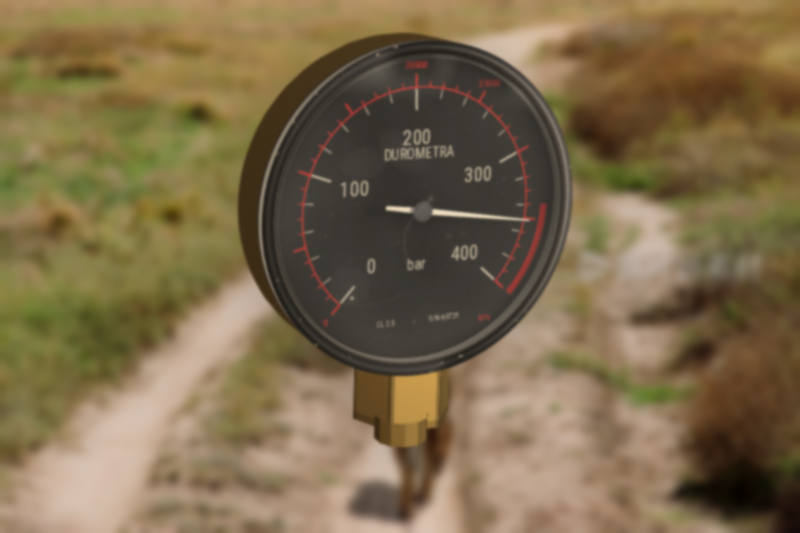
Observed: 350 bar
